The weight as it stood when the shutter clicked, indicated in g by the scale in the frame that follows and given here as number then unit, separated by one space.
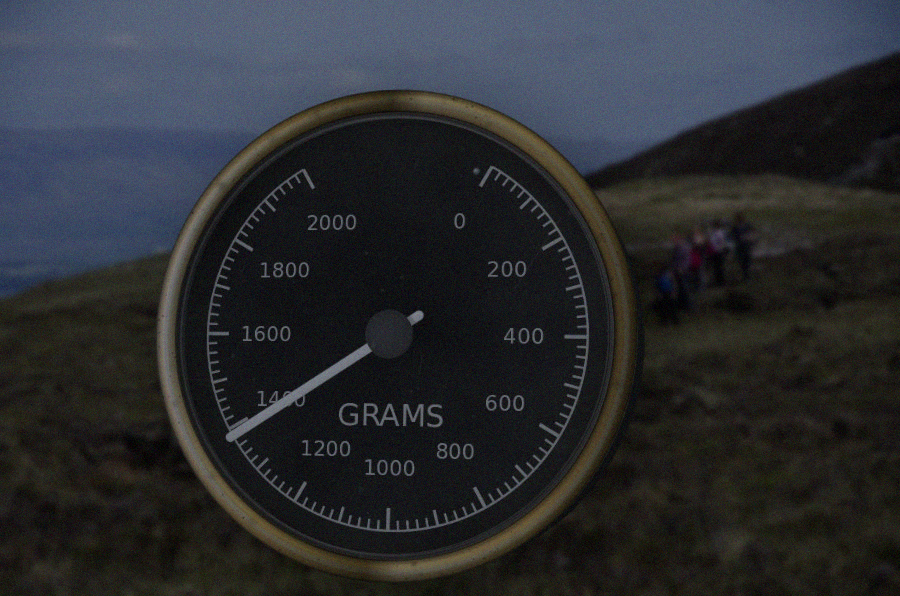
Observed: 1380 g
